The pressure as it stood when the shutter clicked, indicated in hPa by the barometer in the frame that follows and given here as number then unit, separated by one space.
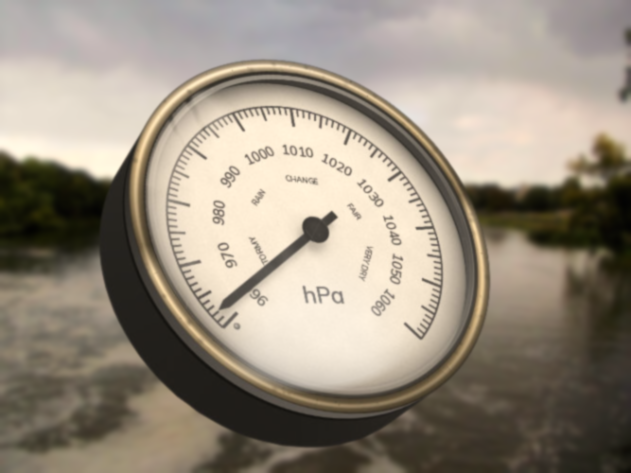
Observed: 962 hPa
